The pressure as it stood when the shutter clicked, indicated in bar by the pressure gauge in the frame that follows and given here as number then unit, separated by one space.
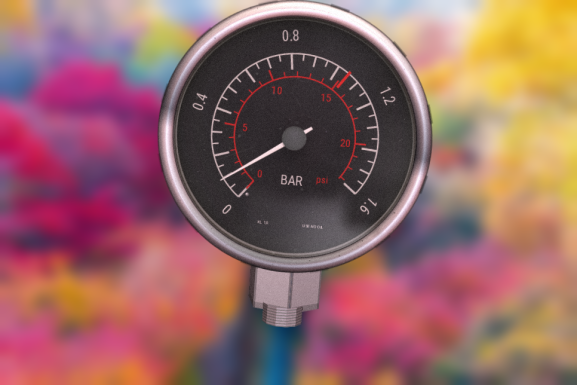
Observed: 0.1 bar
